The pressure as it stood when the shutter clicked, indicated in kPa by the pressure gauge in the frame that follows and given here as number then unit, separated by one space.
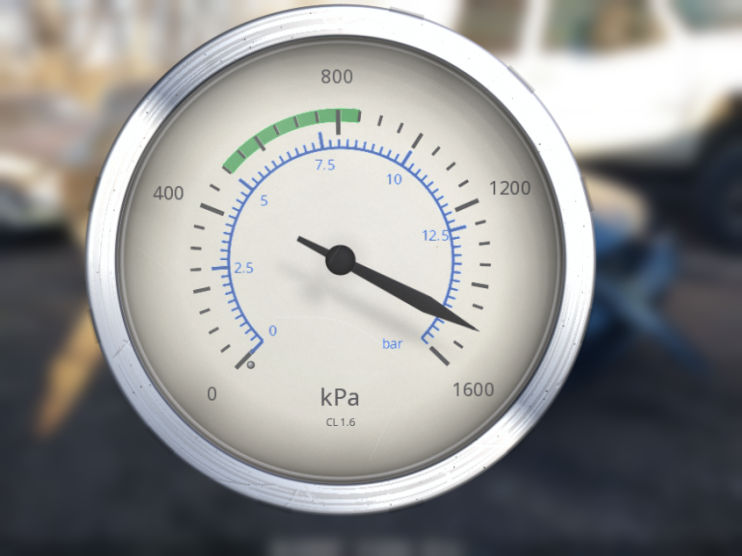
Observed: 1500 kPa
